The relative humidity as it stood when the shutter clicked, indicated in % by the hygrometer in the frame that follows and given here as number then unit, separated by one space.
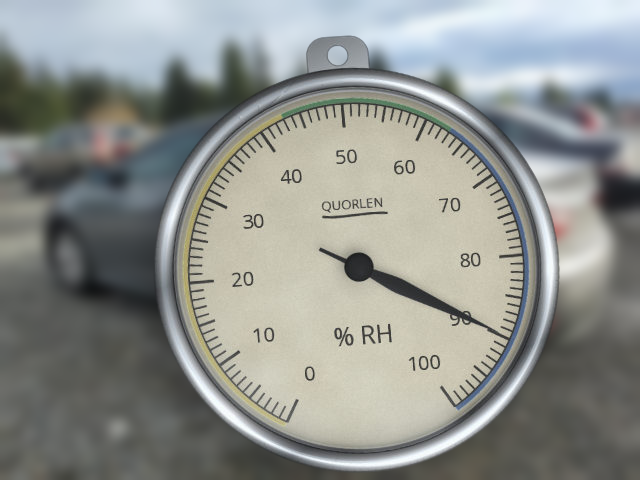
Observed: 90 %
